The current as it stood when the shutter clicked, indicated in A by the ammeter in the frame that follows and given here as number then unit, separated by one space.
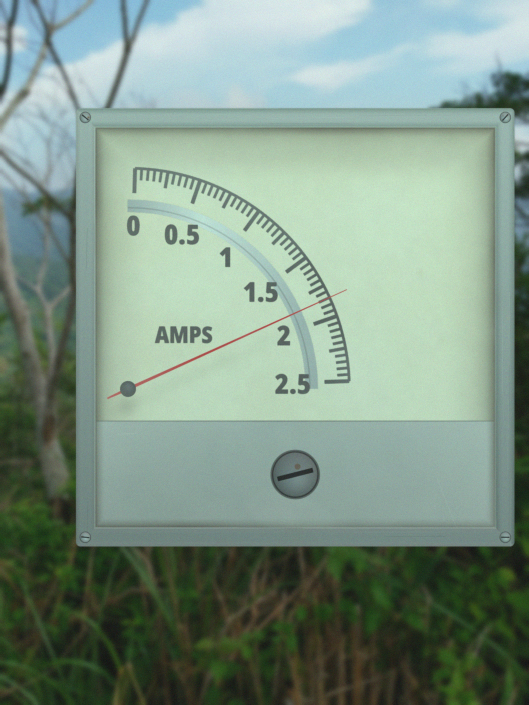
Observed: 1.85 A
